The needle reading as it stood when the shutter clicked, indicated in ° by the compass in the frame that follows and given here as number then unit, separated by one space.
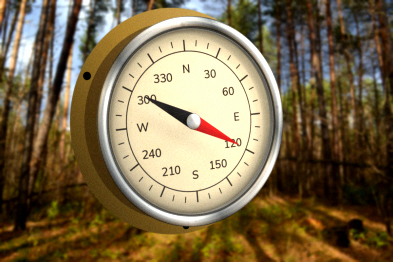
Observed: 120 °
